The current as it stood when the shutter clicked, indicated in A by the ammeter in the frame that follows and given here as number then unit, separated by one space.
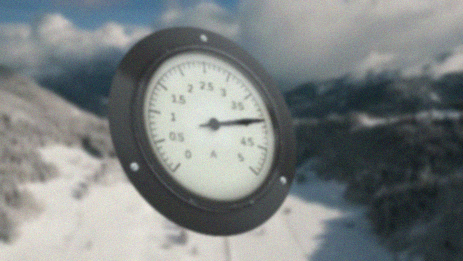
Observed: 4 A
